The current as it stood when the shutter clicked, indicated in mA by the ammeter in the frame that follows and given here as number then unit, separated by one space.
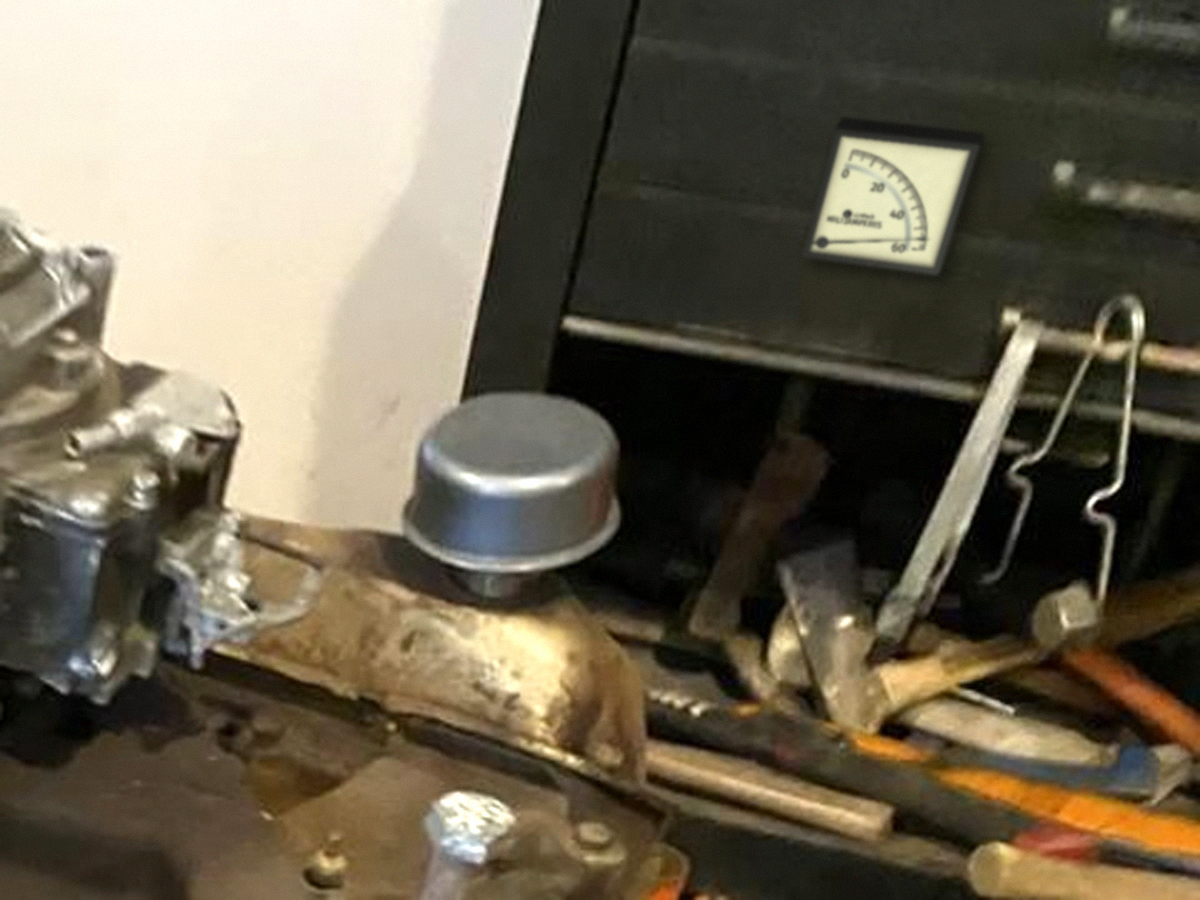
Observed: 55 mA
